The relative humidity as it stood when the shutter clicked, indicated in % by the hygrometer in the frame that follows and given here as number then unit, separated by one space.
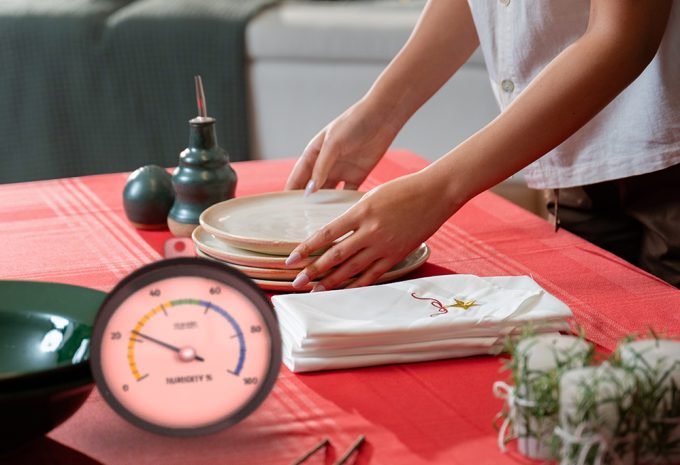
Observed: 24 %
